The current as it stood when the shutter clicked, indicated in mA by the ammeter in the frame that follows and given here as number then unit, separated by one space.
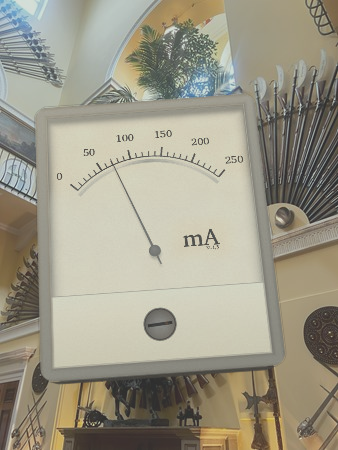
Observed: 70 mA
